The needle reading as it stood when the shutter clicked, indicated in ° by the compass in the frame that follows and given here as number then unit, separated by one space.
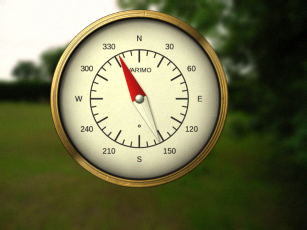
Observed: 335 °
